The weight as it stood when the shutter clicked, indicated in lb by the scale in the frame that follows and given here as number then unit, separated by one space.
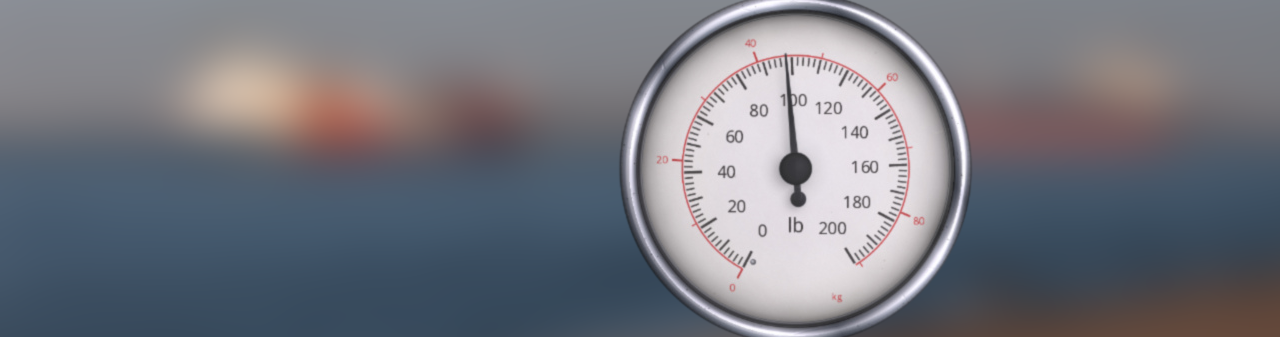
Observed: 98 lb
